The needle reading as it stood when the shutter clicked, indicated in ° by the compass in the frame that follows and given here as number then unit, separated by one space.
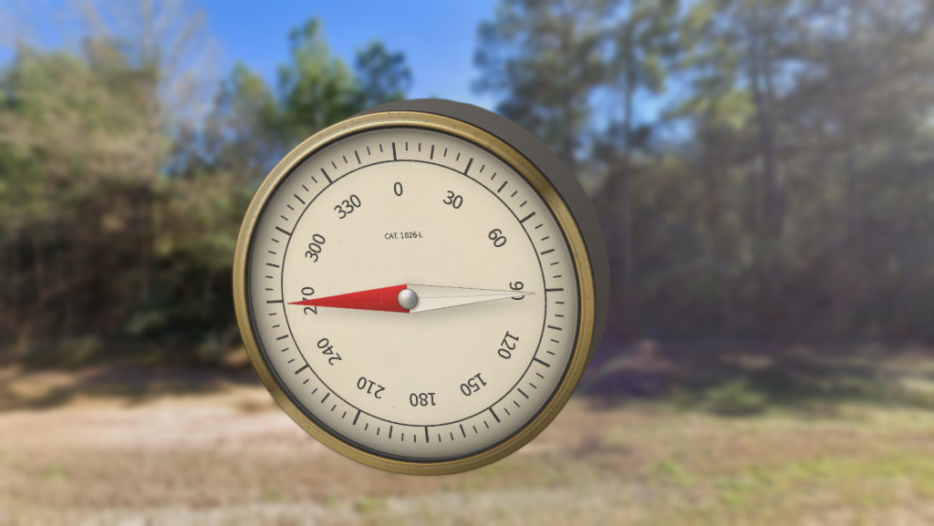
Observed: 270 °
